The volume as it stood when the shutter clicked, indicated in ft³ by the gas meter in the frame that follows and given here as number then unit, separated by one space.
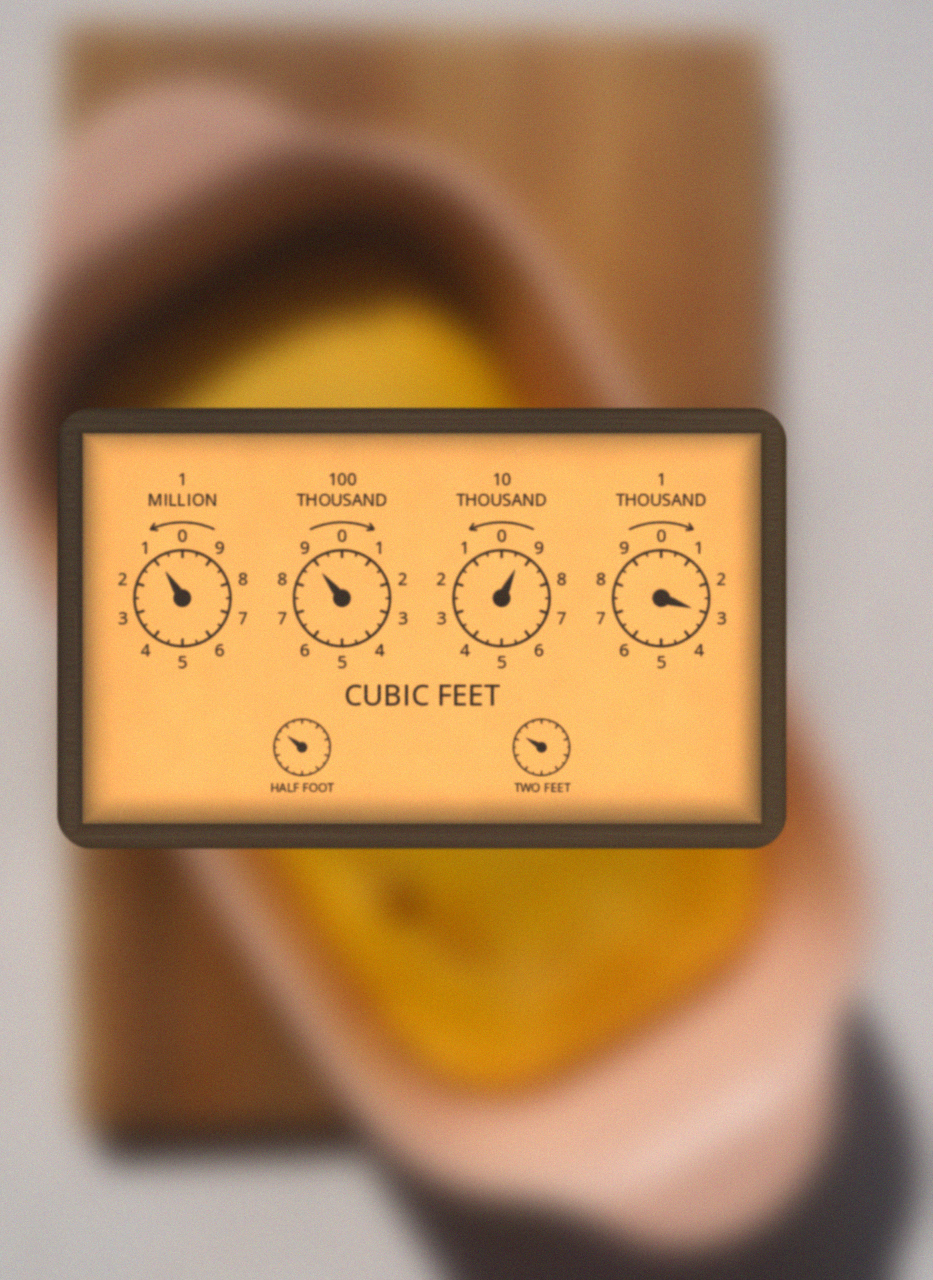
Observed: 89300 ft³
